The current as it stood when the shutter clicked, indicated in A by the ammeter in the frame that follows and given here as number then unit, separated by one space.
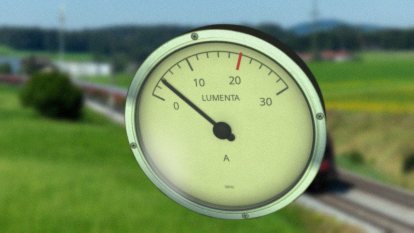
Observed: 4 A
